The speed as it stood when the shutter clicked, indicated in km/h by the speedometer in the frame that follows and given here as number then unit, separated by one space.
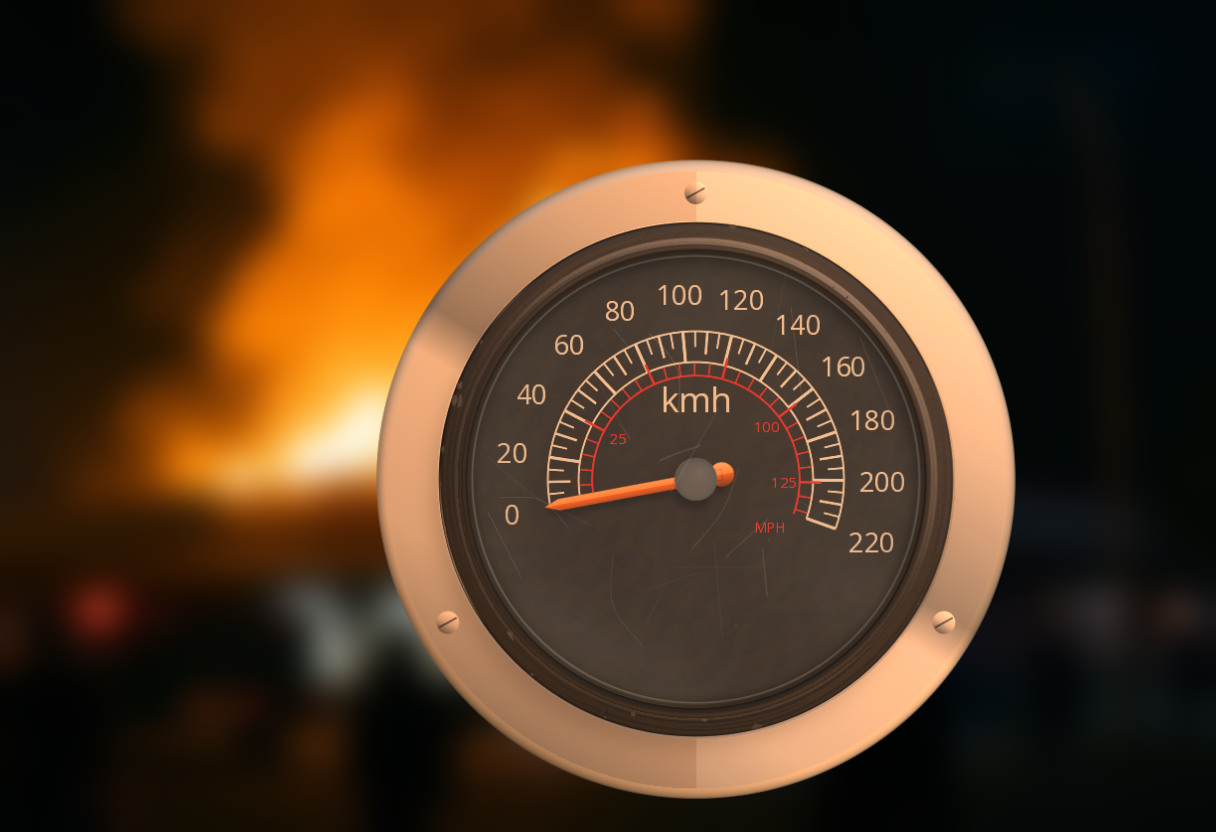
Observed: 0 km/h
